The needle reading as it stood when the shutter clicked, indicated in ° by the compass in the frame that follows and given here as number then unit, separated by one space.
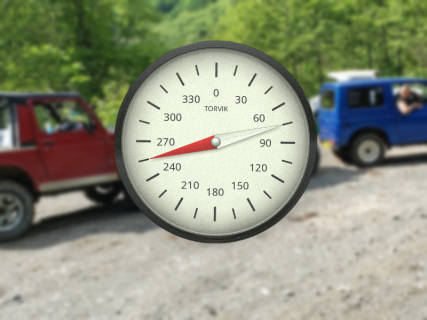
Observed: 255 °
